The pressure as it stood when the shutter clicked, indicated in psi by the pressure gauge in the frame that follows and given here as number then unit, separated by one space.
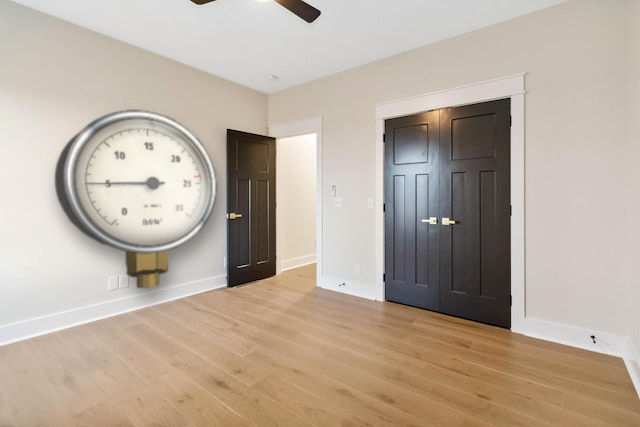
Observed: 5 psi
